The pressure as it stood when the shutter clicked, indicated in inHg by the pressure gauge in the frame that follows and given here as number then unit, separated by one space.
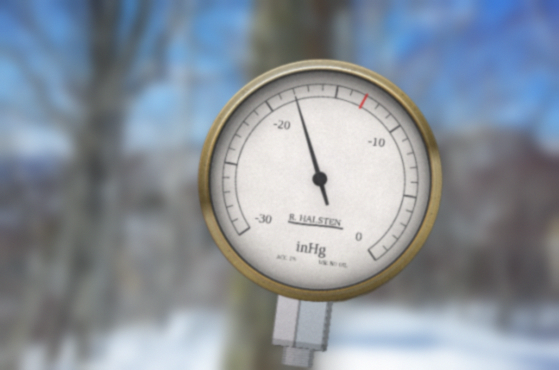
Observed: -18 inHg
